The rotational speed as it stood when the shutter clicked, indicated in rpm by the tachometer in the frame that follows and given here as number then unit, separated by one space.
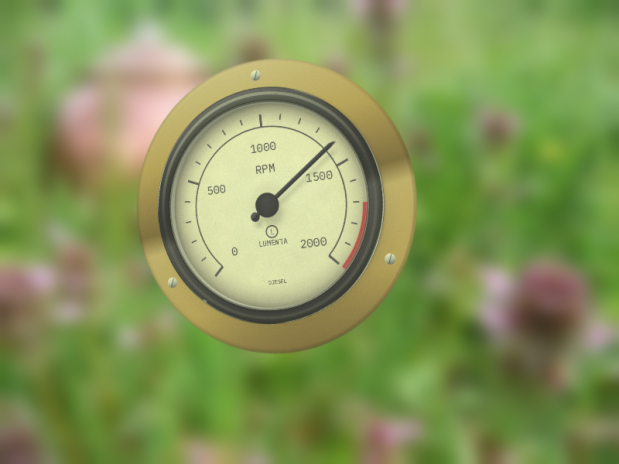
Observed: 1400 rpm
